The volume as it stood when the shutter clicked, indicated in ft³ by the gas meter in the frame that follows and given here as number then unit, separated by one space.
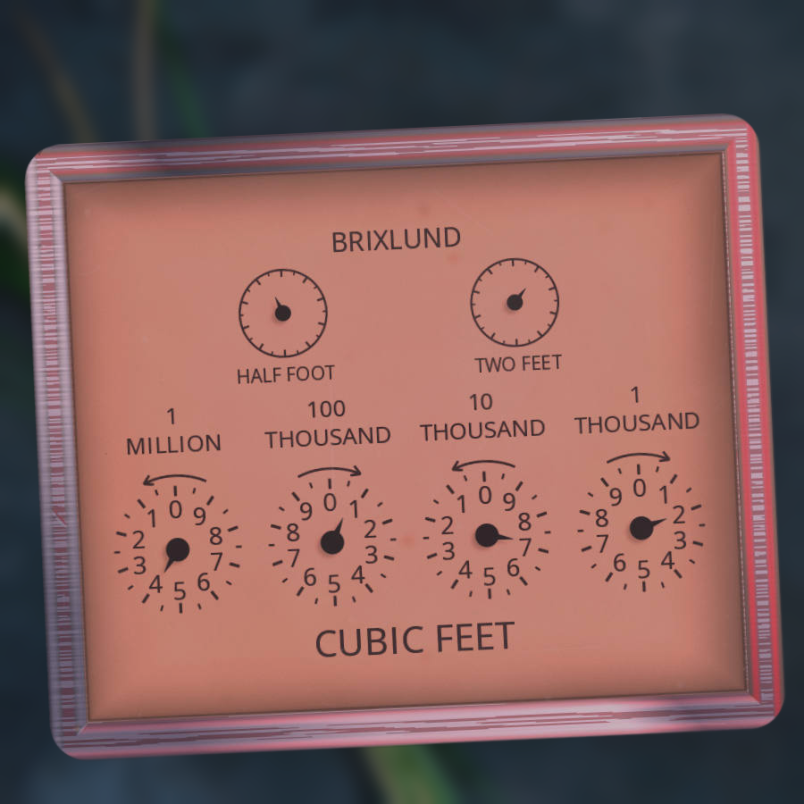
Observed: 407200 ft³
